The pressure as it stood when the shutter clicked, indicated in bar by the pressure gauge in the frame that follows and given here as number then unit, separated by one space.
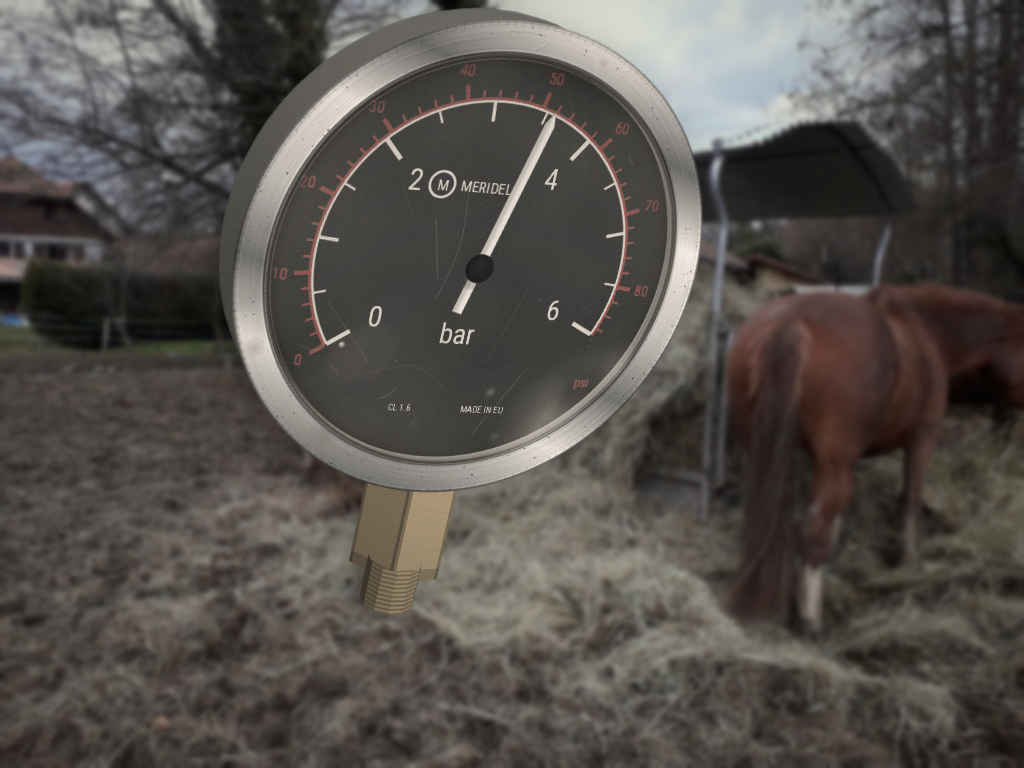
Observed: 3.5 bar
